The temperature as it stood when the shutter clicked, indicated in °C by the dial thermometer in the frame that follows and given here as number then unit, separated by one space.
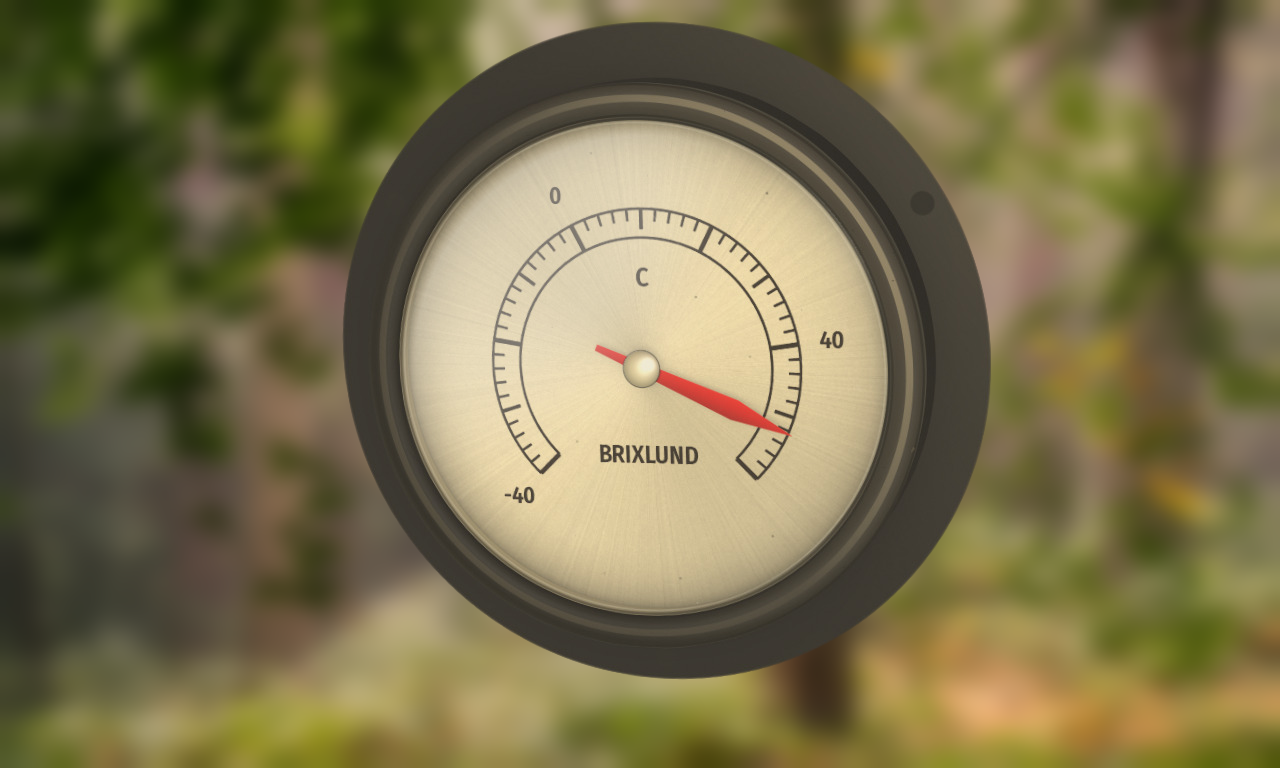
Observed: 52 °C
